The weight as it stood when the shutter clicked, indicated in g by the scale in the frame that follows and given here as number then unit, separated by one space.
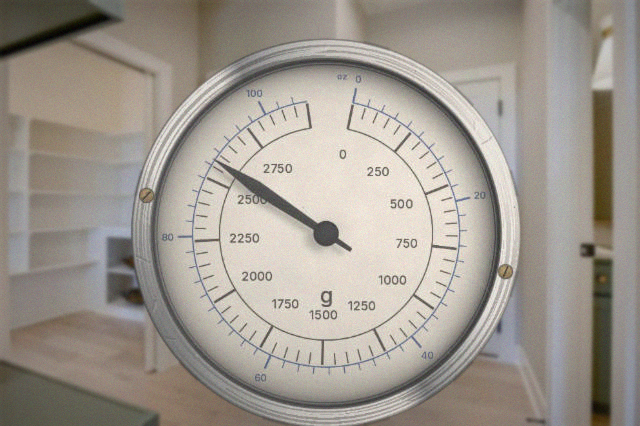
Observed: 2575 g
